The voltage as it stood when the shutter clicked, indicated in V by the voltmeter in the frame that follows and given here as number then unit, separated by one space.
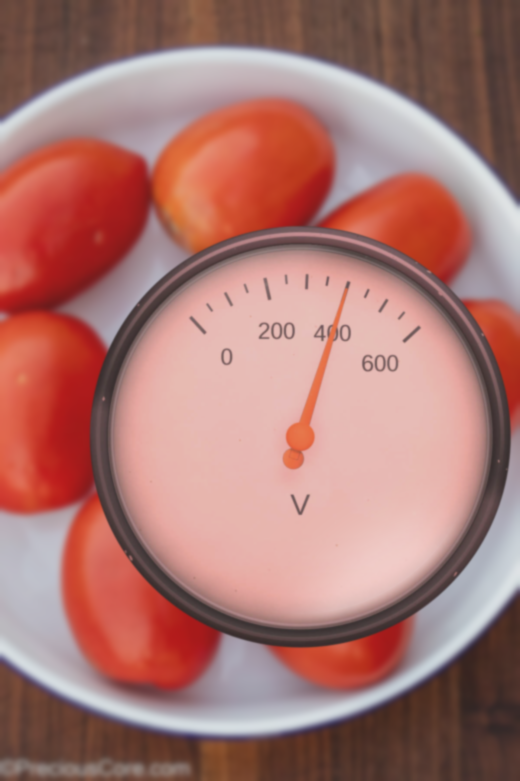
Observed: 400 V
